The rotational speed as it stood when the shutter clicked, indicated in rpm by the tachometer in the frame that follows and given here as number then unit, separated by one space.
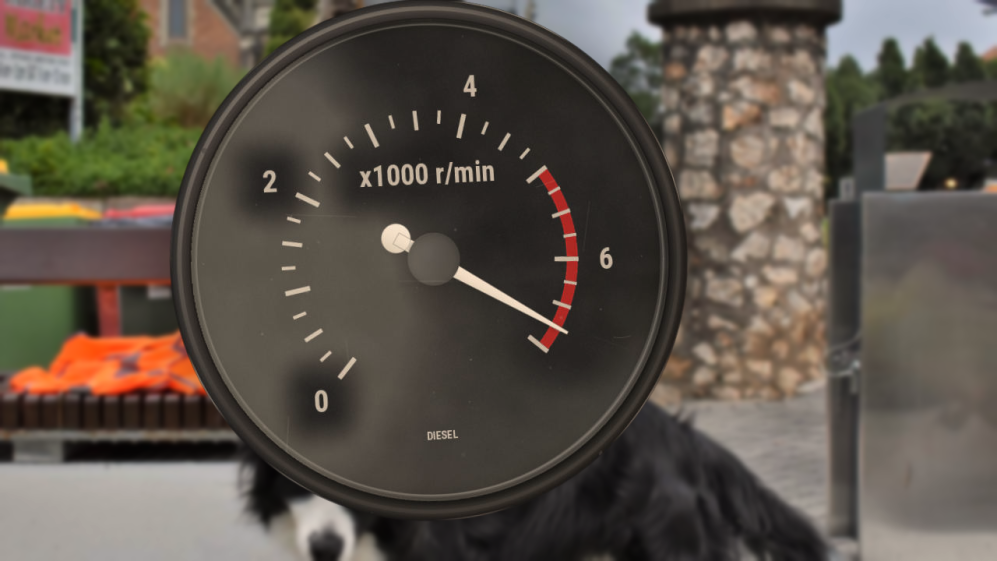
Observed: 6750 rpm
